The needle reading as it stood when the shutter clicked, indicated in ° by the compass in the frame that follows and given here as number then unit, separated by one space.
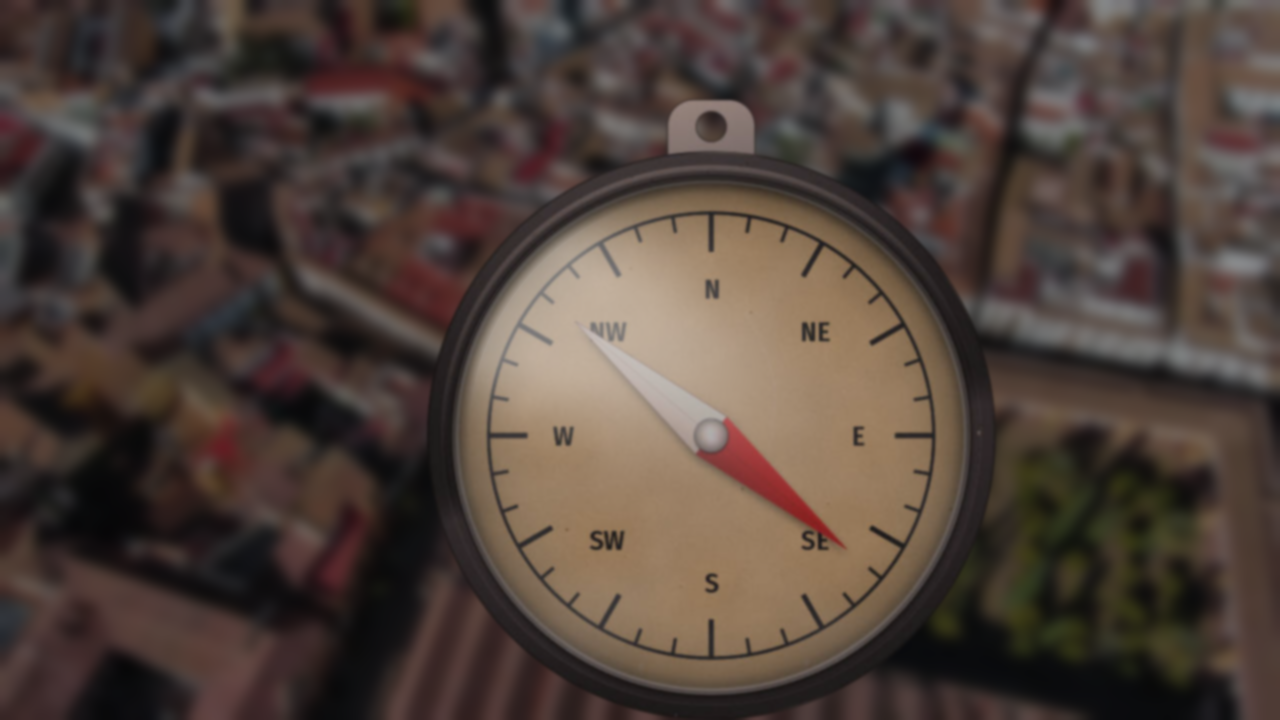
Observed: 130 °
